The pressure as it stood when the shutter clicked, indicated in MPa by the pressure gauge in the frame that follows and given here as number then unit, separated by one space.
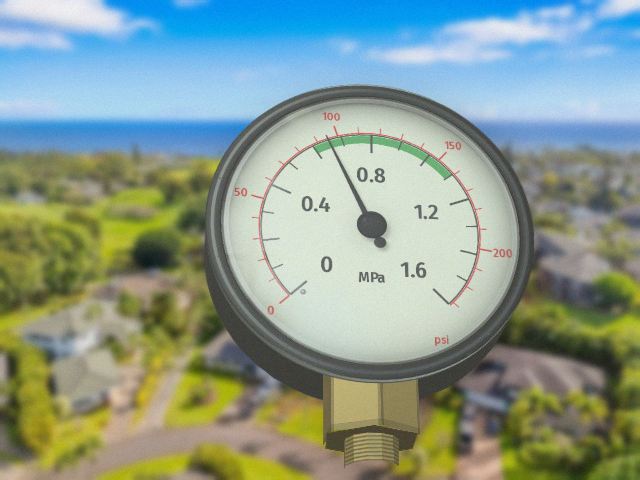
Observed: 0.65 MPa
